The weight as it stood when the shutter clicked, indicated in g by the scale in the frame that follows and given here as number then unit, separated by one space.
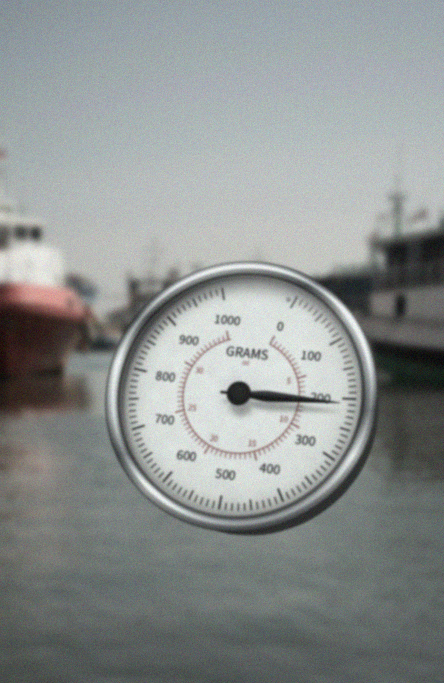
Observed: 210 g
